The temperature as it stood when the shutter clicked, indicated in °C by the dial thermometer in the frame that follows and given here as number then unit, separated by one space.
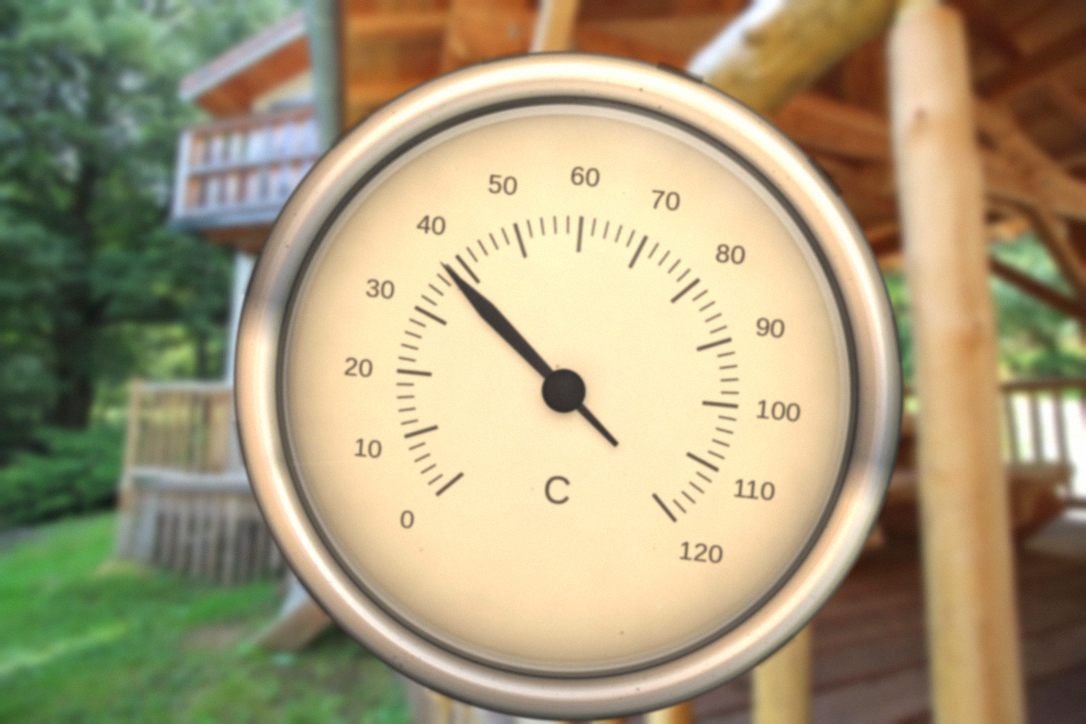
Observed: 38 °C
